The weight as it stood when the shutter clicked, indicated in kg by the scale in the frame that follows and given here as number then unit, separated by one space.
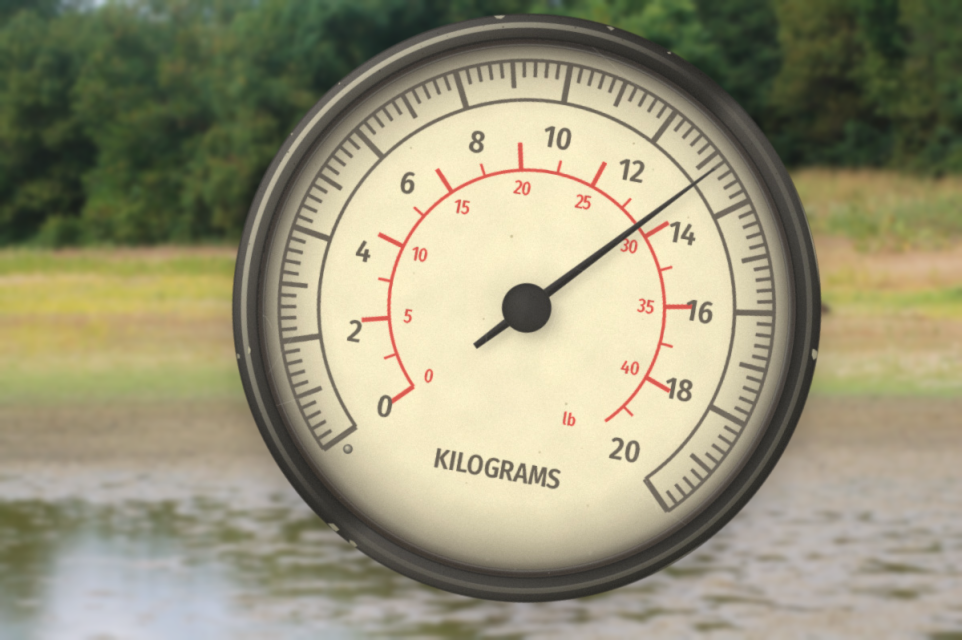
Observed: 13.2 kg
